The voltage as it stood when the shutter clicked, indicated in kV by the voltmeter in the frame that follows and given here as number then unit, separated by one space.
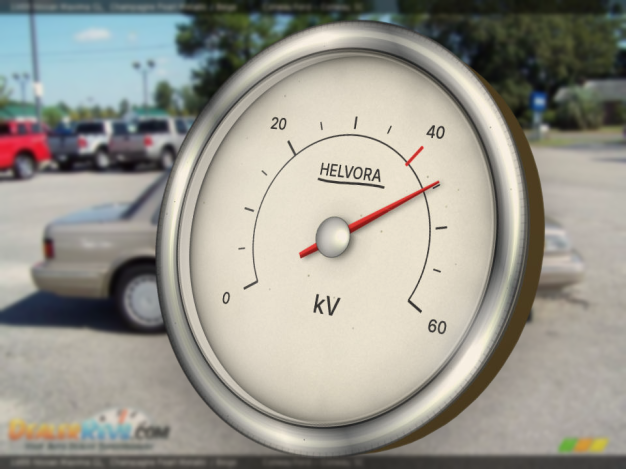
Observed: 45 kV
